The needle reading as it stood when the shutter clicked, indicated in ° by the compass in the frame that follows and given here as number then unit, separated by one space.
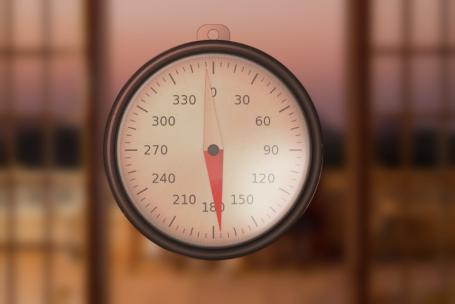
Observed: 175 °
